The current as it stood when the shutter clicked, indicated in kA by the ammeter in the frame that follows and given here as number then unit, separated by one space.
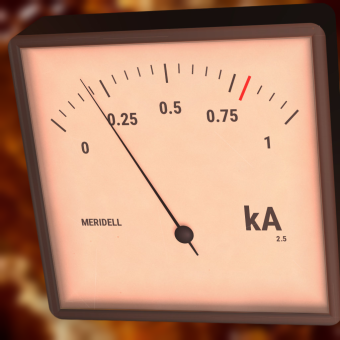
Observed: 0.2 kA
